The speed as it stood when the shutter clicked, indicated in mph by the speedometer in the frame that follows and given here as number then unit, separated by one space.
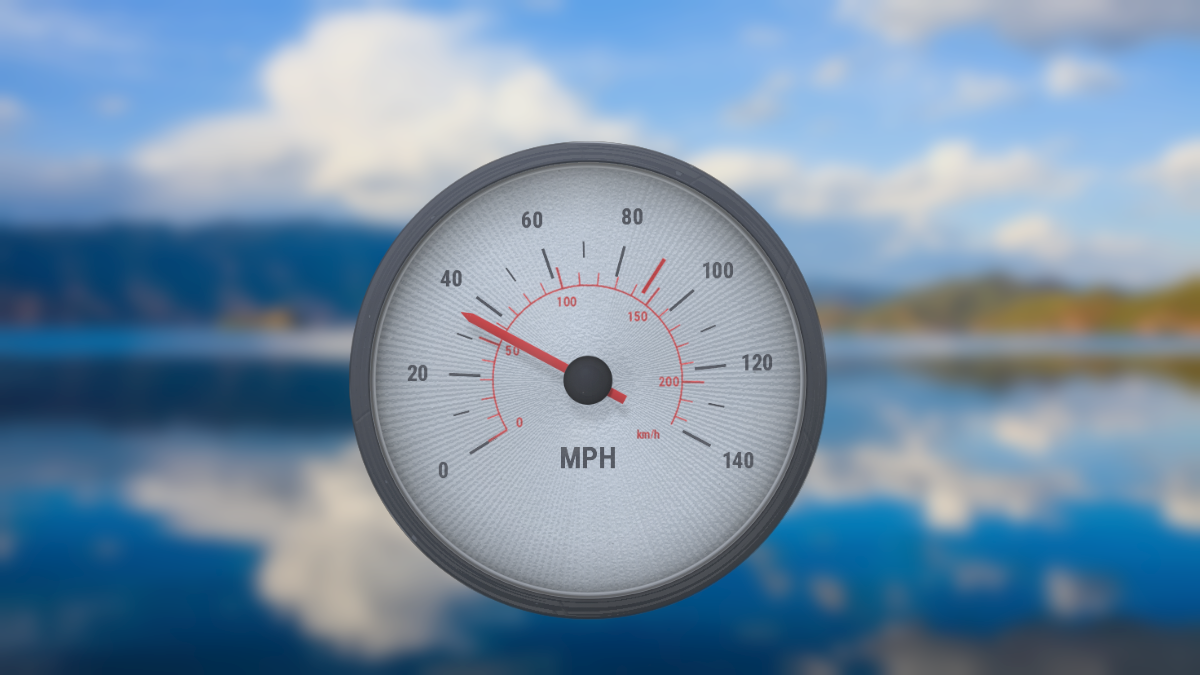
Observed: 35 mph
